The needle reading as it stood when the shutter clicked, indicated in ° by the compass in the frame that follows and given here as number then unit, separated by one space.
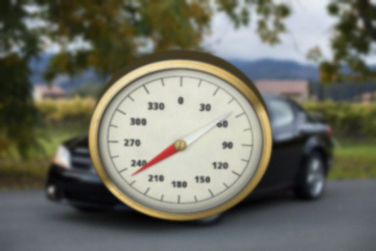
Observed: 232.5 °
